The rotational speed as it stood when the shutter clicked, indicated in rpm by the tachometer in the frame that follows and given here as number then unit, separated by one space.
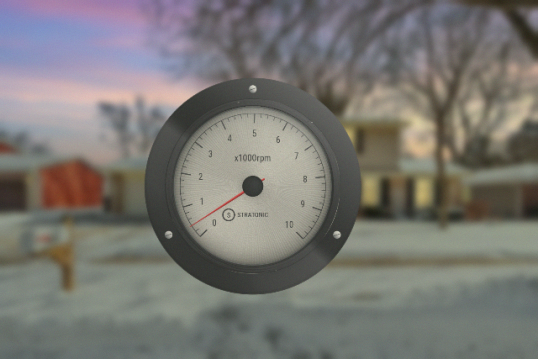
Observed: 400 rpm
